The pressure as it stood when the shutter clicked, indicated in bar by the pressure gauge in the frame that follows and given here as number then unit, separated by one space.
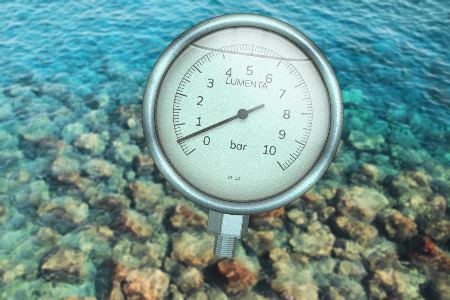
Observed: 0.5 bar
